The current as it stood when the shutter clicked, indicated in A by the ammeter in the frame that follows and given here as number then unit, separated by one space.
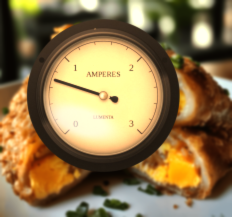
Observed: 0.7 A
